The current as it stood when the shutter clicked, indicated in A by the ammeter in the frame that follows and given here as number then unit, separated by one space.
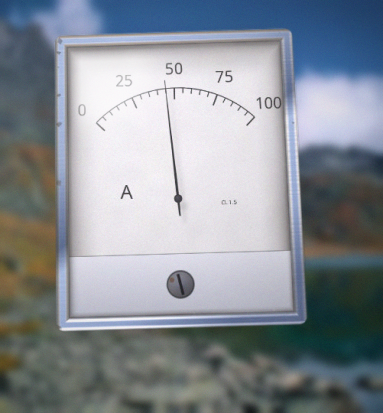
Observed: 45 A
